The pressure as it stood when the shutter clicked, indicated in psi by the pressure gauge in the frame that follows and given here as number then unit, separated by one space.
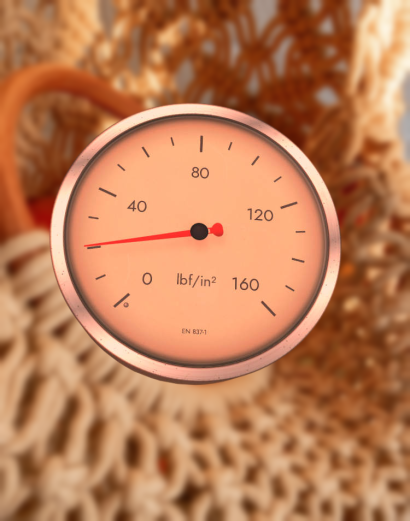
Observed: 20 psi
